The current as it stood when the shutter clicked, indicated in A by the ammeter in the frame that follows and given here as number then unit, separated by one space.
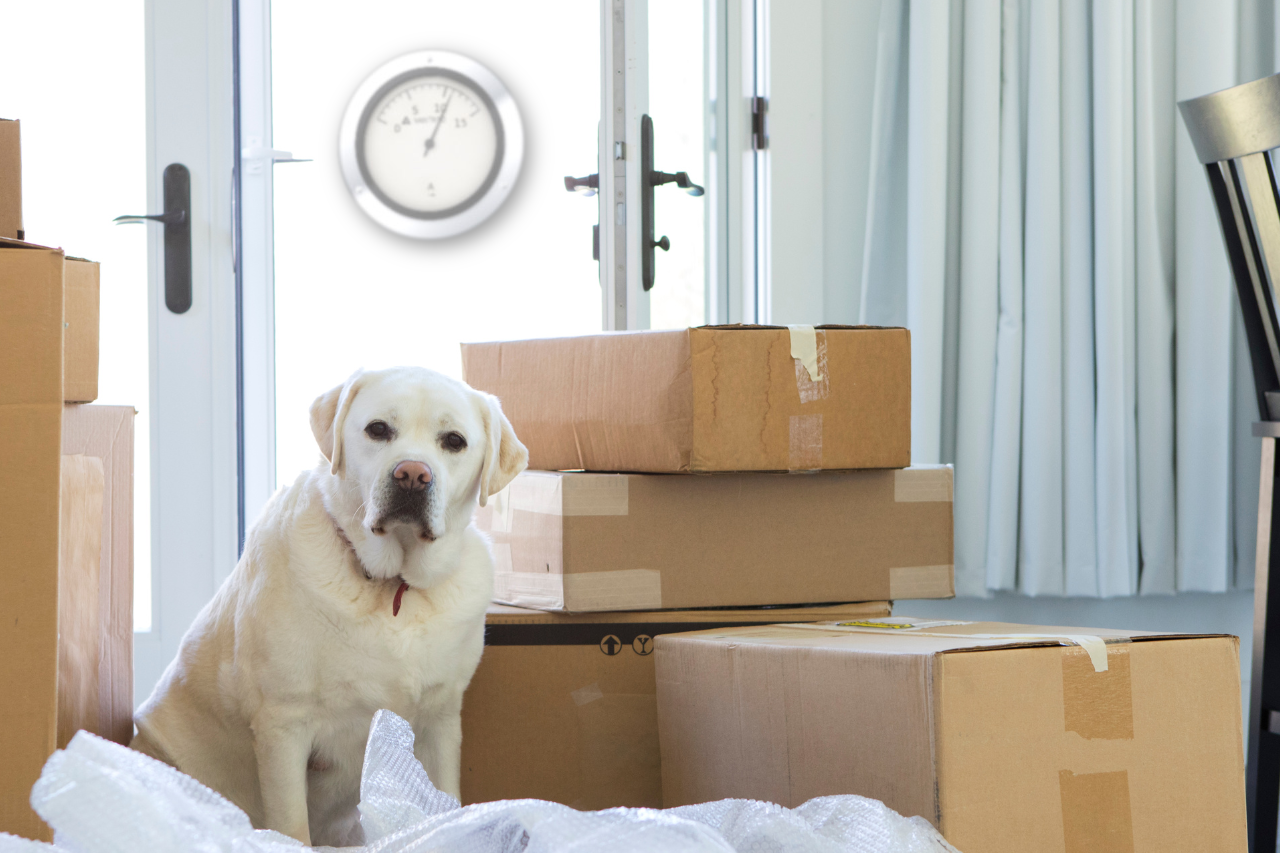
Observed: 11 A
